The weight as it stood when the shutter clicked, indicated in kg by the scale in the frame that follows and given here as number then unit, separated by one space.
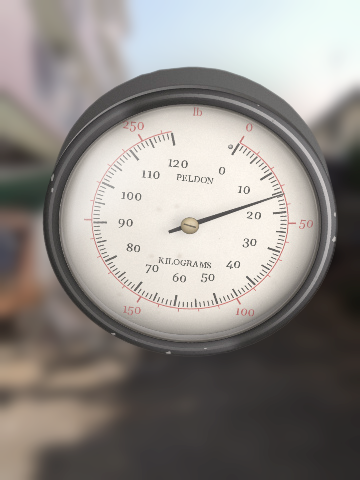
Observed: 15 kg
